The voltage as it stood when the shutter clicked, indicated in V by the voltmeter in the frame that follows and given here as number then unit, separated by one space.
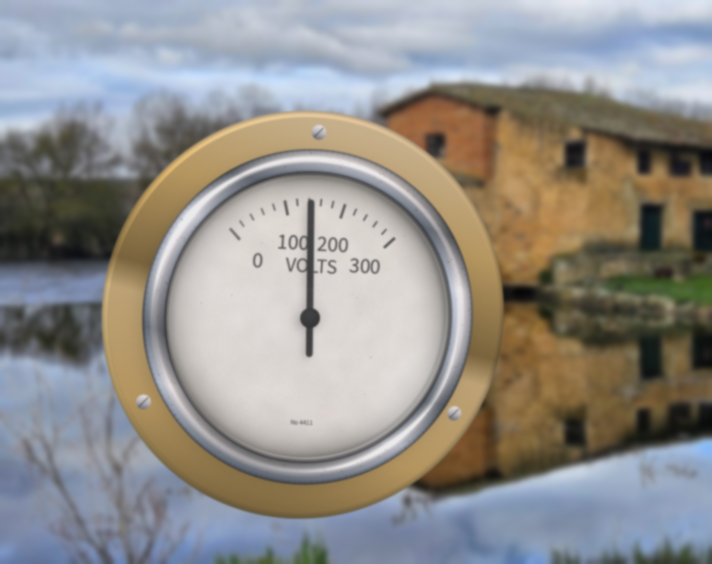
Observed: 140 V
